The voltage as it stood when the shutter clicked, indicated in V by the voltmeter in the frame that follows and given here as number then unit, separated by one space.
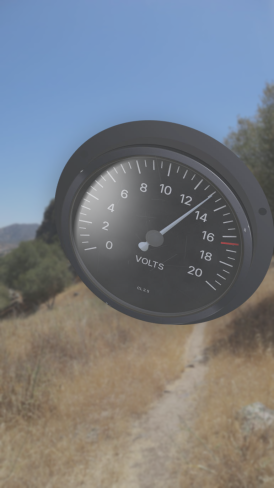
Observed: 13 V
